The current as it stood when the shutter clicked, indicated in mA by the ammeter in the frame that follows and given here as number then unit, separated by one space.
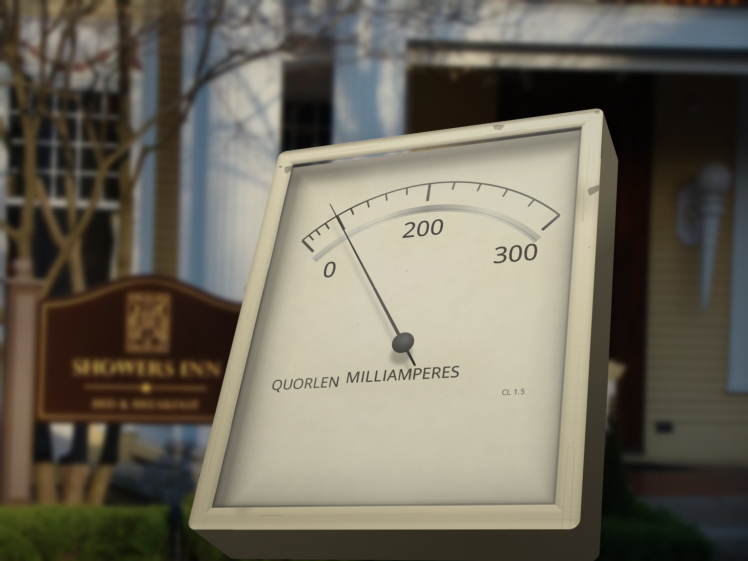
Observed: 100 mA
